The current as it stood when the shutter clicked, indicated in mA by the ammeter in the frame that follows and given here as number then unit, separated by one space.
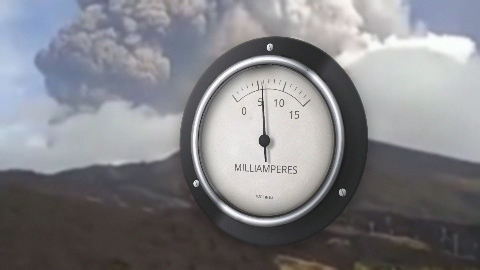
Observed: 6 mA
